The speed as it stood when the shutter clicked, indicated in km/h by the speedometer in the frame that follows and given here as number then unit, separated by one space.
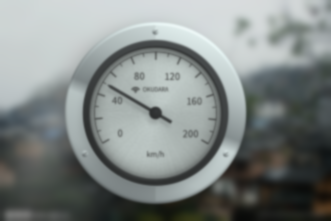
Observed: 50 km/h
